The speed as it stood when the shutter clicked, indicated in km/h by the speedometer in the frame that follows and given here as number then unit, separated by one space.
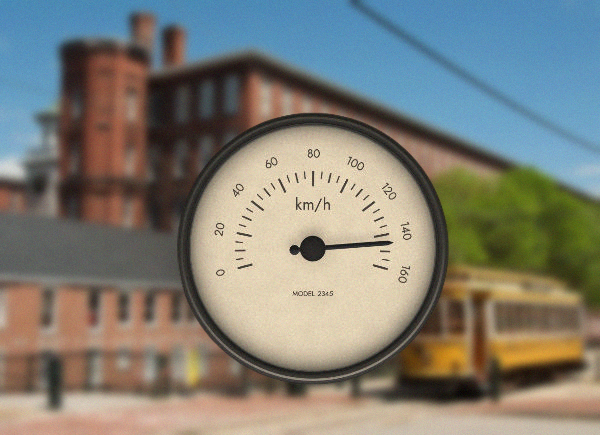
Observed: 145 km/h
